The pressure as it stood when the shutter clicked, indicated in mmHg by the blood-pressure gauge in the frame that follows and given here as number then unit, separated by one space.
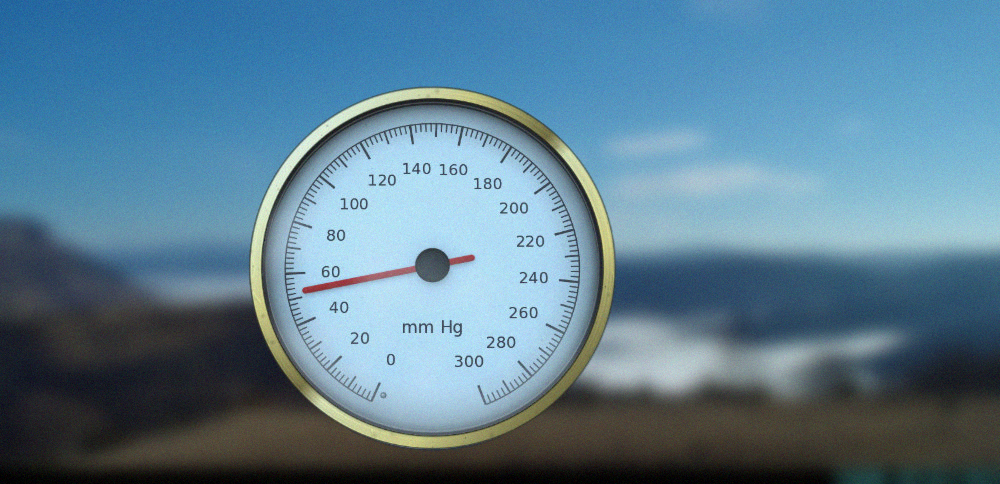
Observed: 52 mmHg
